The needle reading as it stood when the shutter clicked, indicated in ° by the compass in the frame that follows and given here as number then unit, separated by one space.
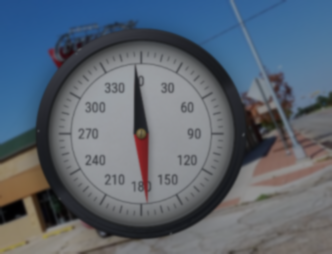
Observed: 175 °
